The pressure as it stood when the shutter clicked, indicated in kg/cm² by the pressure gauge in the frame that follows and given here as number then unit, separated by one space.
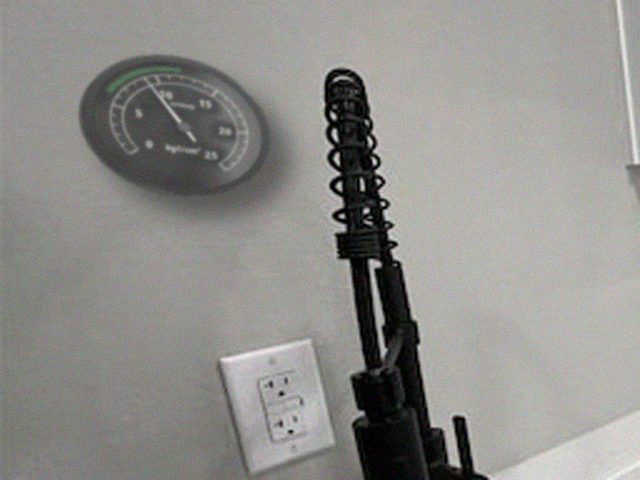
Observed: 9 kg/cm²
